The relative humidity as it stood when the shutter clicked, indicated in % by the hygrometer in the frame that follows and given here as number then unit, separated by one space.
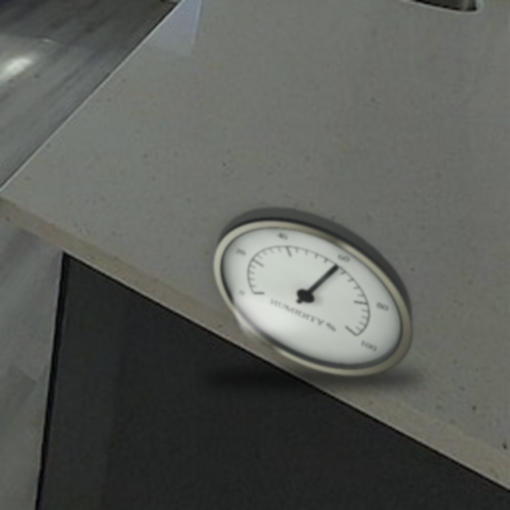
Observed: 60 %
